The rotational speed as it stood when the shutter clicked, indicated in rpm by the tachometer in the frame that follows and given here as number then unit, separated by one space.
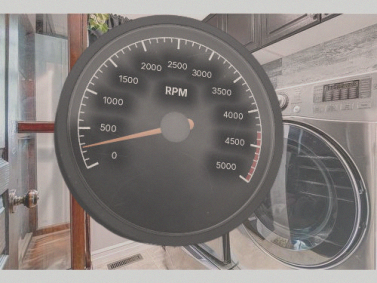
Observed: 250 rpm
